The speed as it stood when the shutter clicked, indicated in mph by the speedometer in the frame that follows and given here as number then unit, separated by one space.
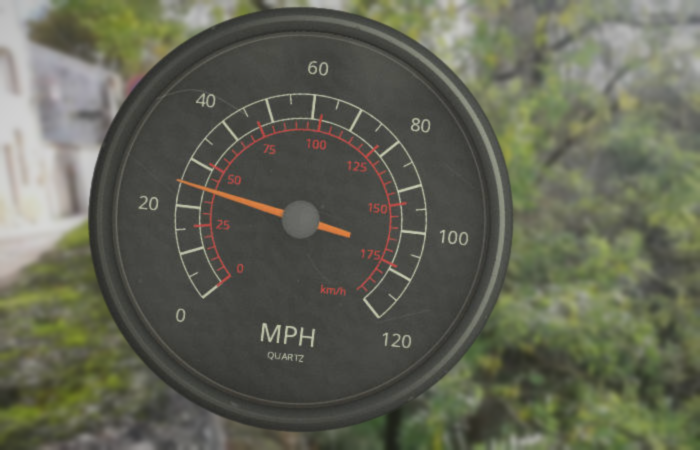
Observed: 25 mph
